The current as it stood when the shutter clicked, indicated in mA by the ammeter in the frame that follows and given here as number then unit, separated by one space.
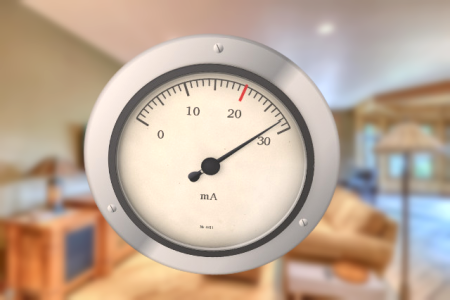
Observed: 28 mA
